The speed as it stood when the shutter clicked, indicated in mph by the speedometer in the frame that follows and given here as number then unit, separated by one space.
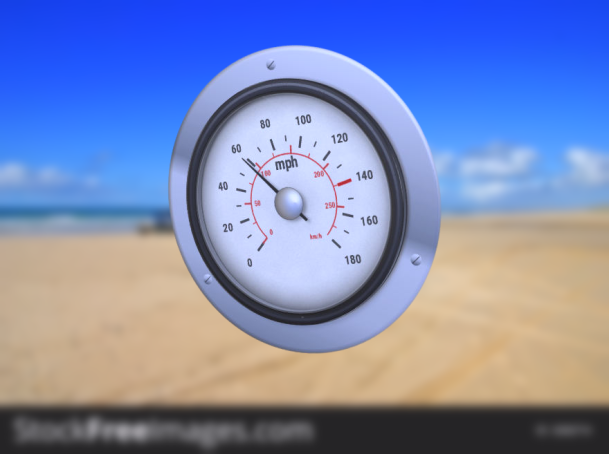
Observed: 60 mph
